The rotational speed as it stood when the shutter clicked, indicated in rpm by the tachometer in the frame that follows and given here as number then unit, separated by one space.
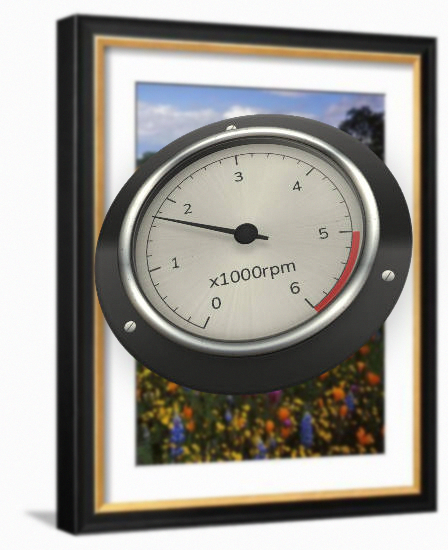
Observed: 1700 rpm
